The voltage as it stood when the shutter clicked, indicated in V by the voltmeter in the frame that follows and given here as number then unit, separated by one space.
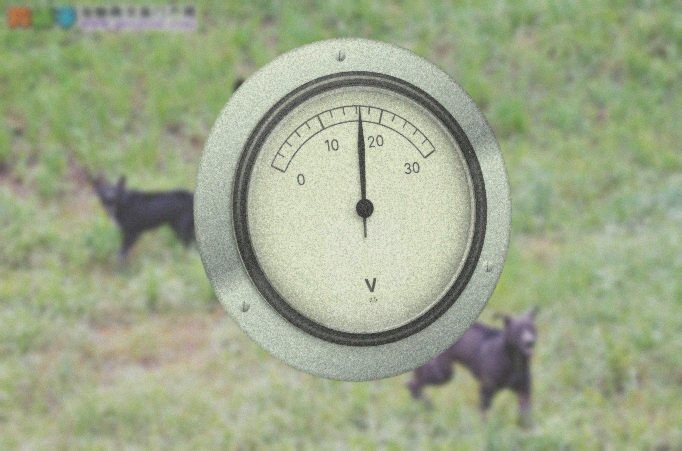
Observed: 16 V
